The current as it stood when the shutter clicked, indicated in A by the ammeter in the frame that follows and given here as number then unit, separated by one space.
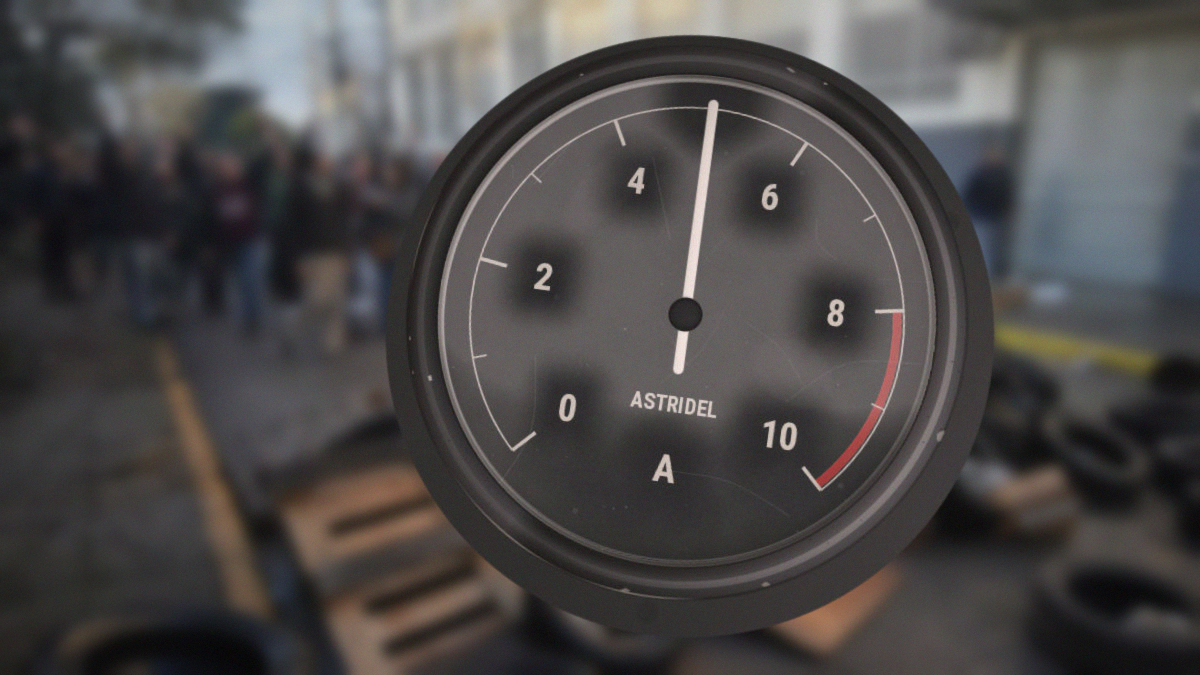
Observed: 5 A
